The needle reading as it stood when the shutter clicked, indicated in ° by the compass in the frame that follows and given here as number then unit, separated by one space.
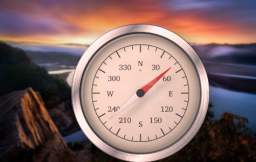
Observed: 50 °
